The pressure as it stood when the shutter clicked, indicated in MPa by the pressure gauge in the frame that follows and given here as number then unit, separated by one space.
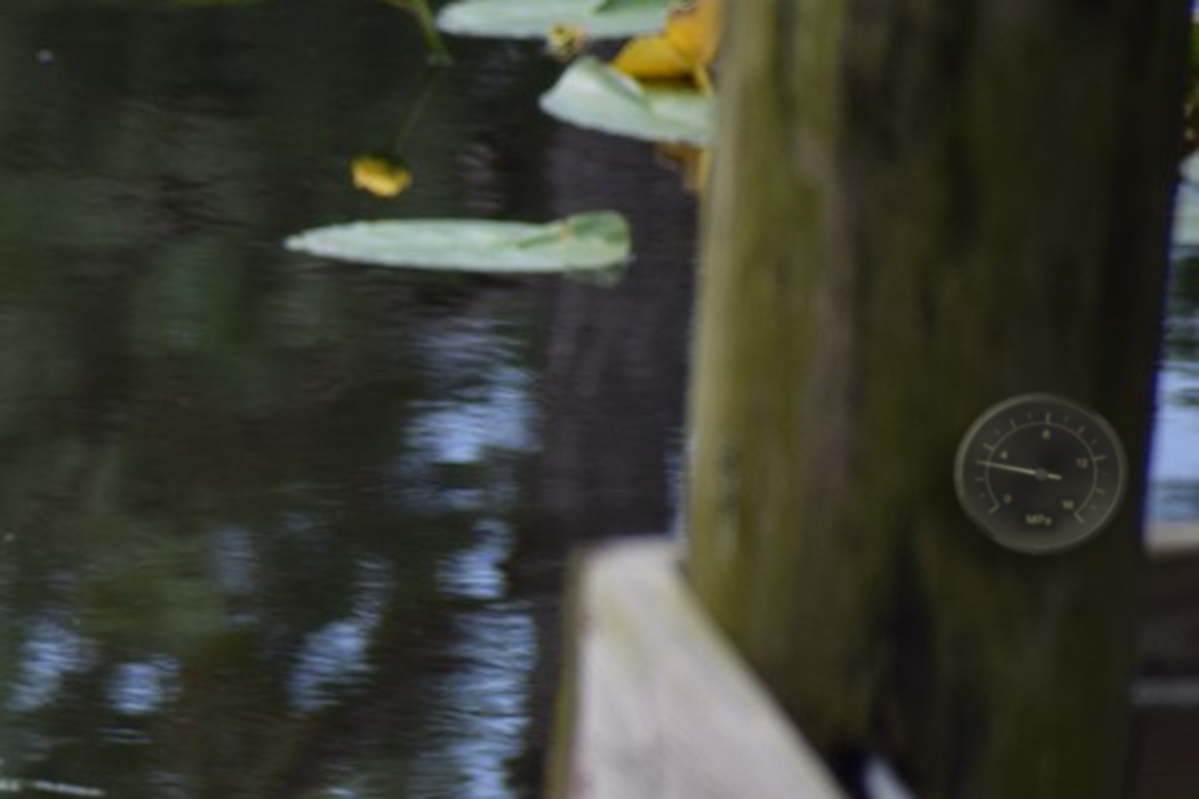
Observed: 3 MPa
